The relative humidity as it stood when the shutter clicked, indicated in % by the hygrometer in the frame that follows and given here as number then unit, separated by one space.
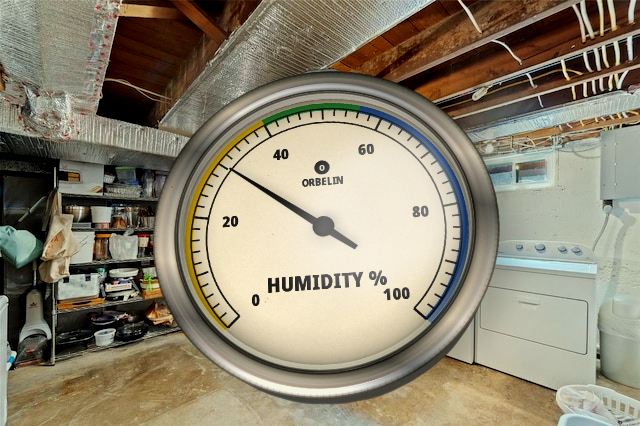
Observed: 30 %
